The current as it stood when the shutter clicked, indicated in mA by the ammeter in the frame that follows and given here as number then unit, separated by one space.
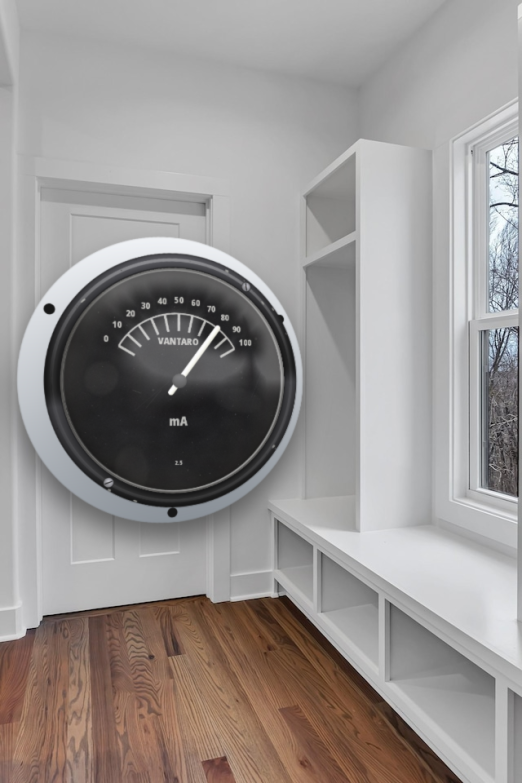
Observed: 80 mA
